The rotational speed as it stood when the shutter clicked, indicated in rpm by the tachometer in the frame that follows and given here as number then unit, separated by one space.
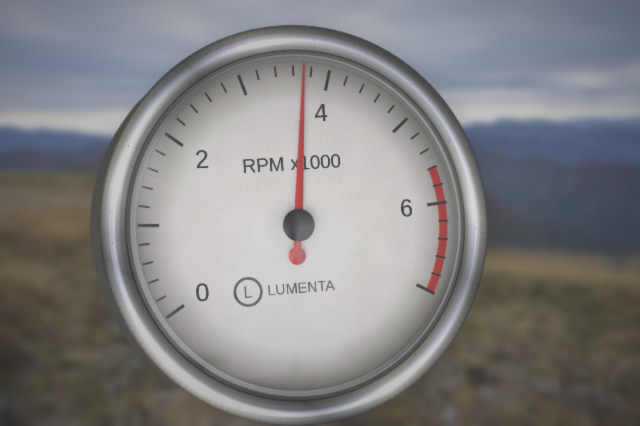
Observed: 3700 rpm
